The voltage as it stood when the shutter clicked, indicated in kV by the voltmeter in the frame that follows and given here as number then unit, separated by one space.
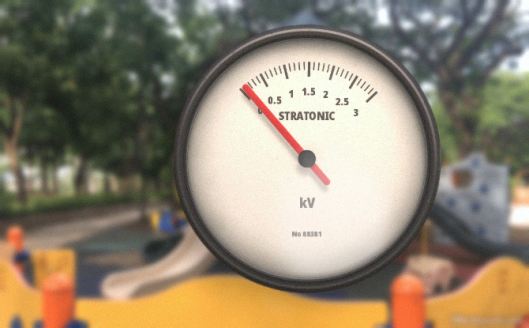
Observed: 0.1 kV
